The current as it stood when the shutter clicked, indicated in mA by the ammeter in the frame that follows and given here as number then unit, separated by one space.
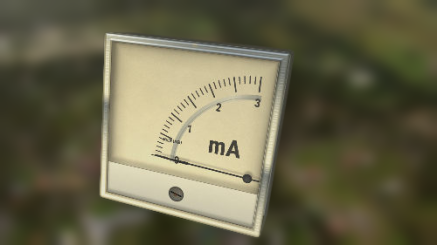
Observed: 0 mA
